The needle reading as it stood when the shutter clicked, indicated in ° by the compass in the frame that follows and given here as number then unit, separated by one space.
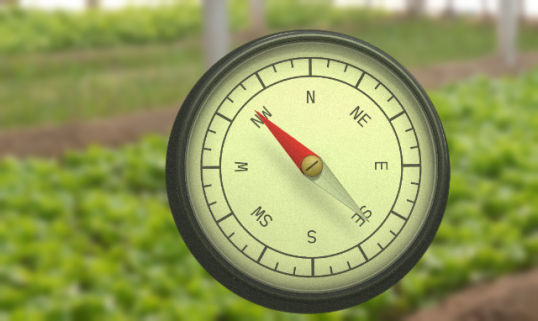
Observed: 315 °
